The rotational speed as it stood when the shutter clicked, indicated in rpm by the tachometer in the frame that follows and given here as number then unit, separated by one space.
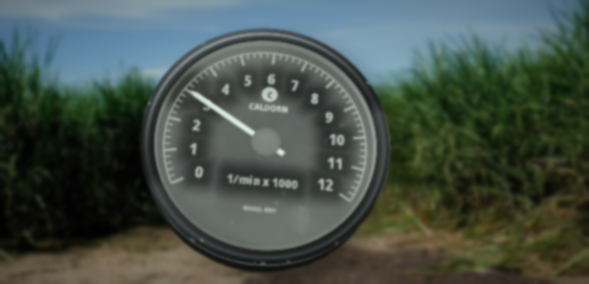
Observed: 3000 rpm
